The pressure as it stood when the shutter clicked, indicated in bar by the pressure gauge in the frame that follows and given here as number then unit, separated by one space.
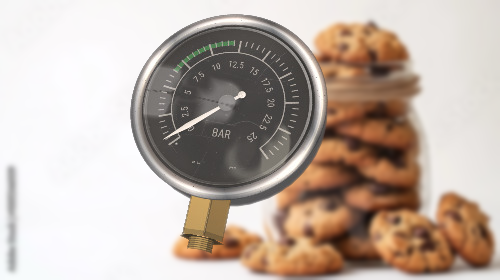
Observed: 0.5 bar
